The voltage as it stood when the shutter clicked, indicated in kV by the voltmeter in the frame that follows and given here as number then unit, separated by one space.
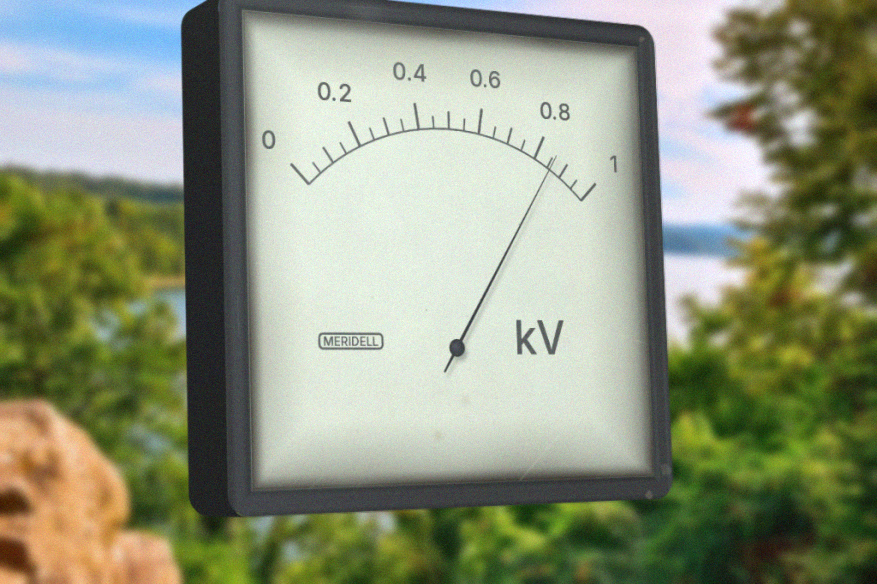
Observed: 0.85 kV
